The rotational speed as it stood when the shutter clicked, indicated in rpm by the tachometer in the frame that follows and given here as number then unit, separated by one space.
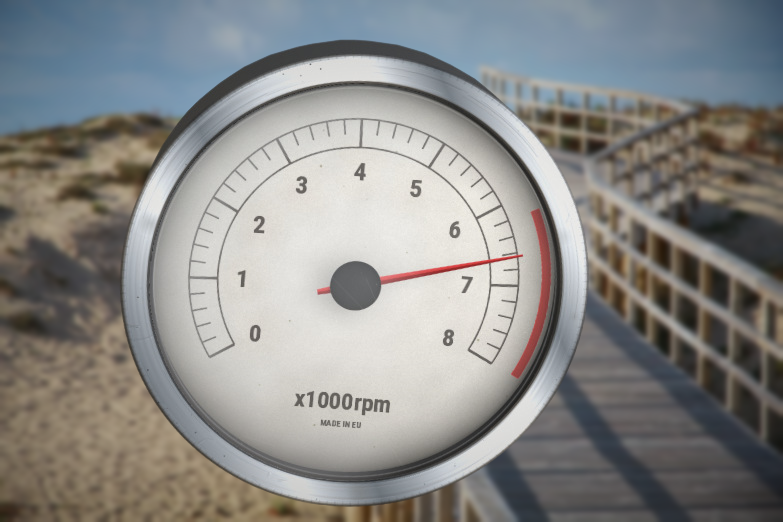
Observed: 6600 rpm
